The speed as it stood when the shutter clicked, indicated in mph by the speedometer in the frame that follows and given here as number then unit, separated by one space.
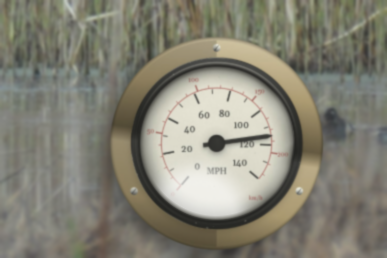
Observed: 115 mph
